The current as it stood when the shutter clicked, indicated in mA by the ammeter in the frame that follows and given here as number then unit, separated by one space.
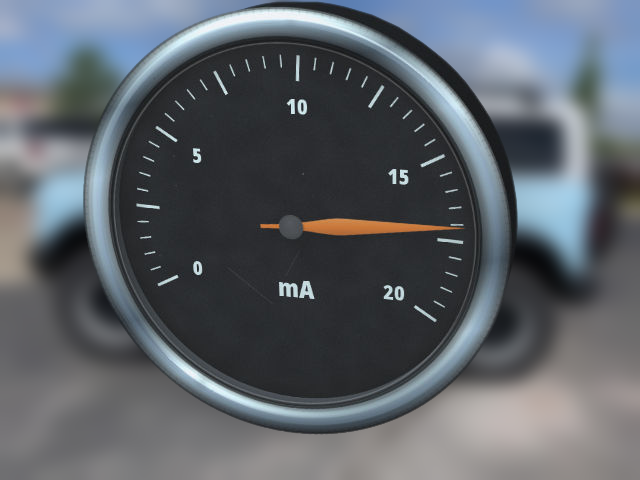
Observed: 17 mA
